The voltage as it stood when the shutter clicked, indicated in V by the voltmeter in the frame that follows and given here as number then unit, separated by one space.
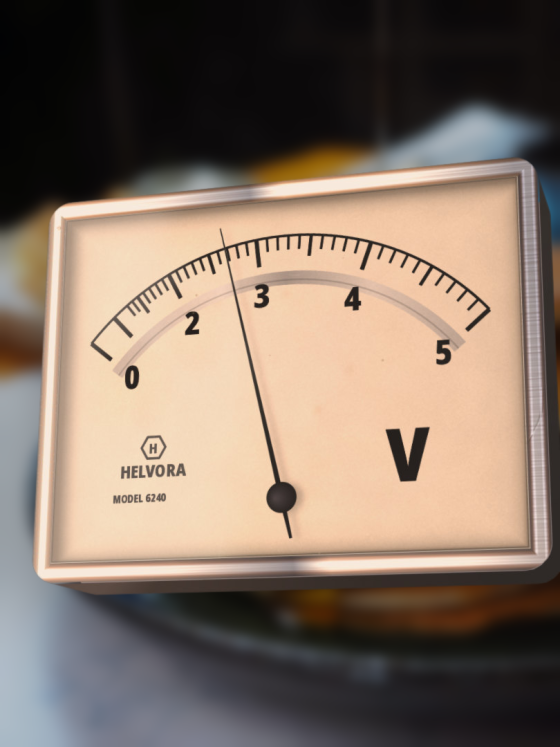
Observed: 2.7 V
